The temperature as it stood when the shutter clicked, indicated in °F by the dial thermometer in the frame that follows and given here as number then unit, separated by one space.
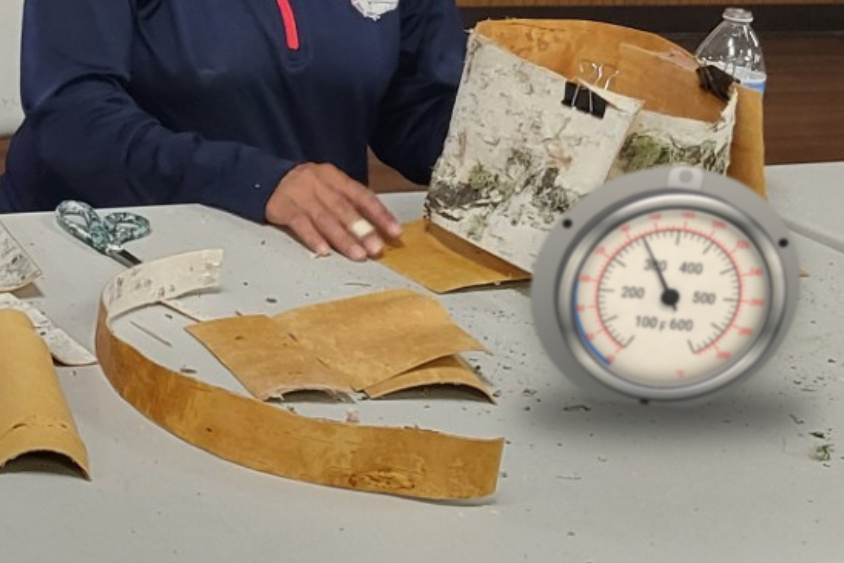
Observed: 300 °F
